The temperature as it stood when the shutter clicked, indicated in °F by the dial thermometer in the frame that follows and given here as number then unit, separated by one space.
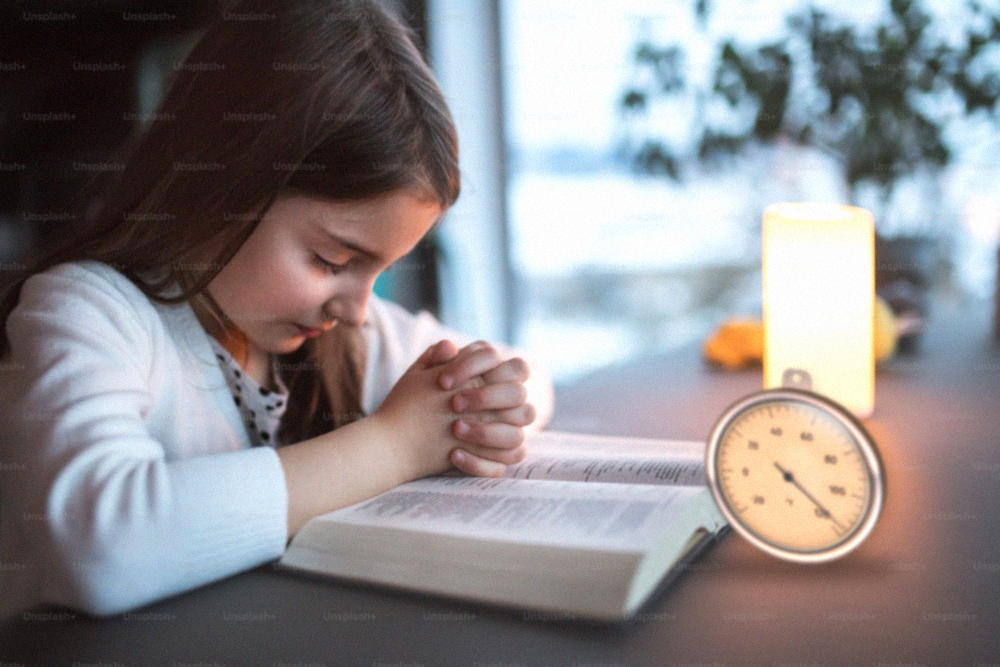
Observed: 116 °F
